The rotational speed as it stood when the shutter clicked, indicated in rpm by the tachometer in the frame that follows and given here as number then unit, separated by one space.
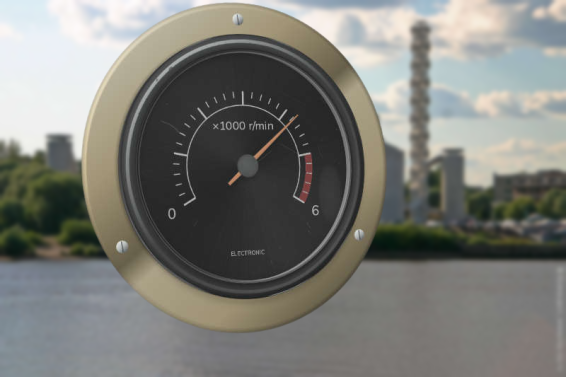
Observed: 4200 rpm
